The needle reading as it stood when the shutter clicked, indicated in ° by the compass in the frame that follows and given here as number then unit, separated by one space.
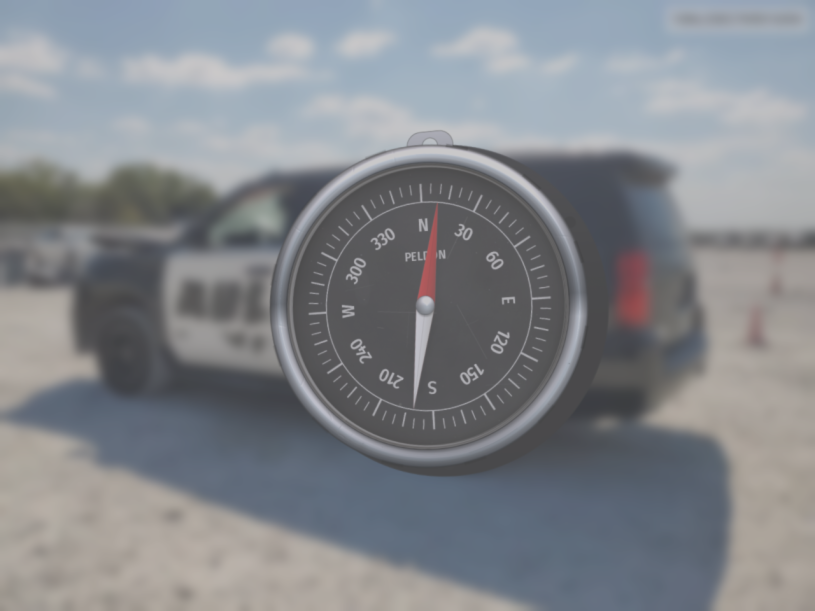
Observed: 10 °
